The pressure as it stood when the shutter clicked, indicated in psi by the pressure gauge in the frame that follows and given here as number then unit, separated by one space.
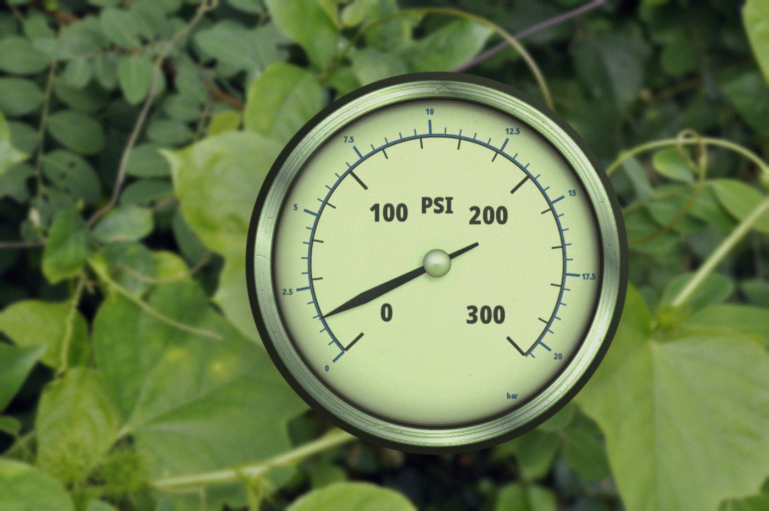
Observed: 20 psi
